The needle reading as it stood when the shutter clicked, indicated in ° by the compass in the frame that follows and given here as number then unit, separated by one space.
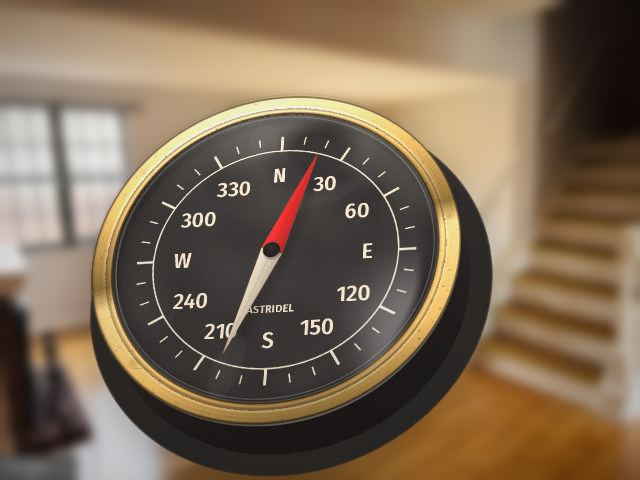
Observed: 20 °
